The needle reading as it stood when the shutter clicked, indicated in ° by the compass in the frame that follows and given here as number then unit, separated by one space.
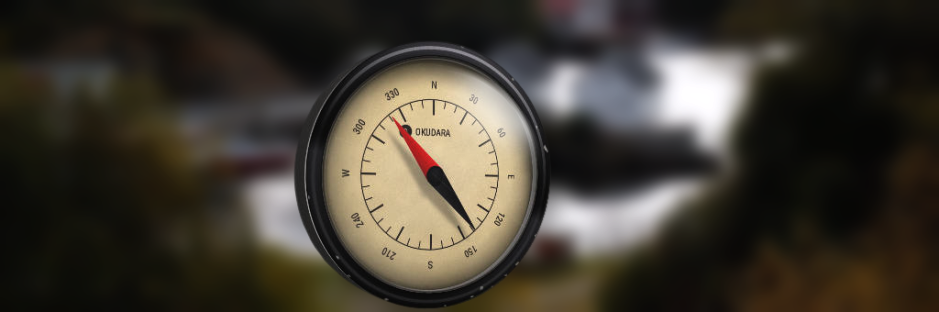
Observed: 320 °
